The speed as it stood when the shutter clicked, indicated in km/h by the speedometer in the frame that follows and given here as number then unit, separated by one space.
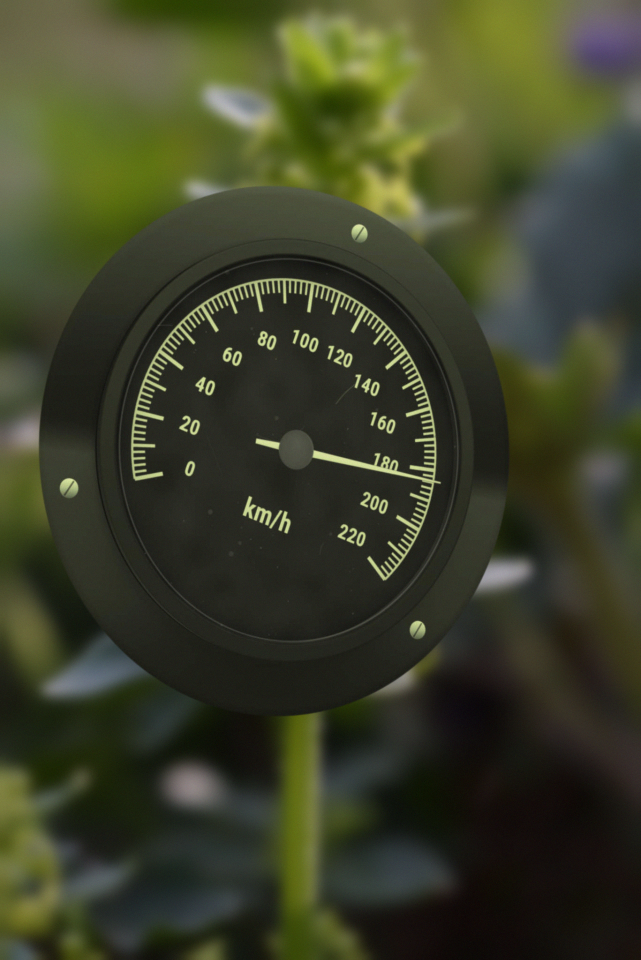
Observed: 184 km/h
